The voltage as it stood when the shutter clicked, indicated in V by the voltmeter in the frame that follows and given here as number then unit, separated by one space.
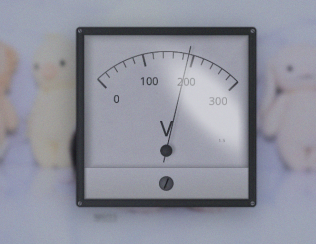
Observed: 190 V
